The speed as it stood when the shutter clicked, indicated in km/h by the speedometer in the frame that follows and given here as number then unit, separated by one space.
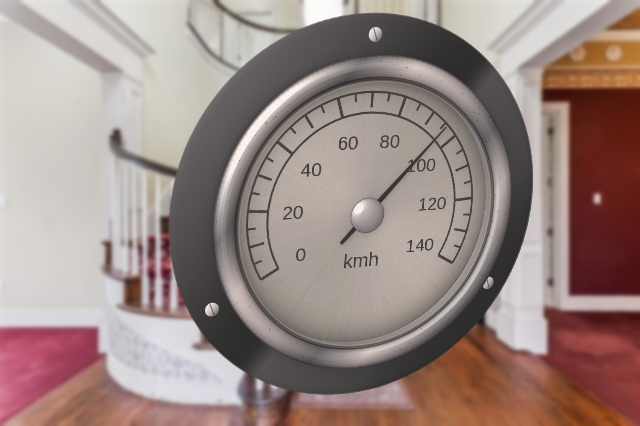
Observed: 95 km/h
